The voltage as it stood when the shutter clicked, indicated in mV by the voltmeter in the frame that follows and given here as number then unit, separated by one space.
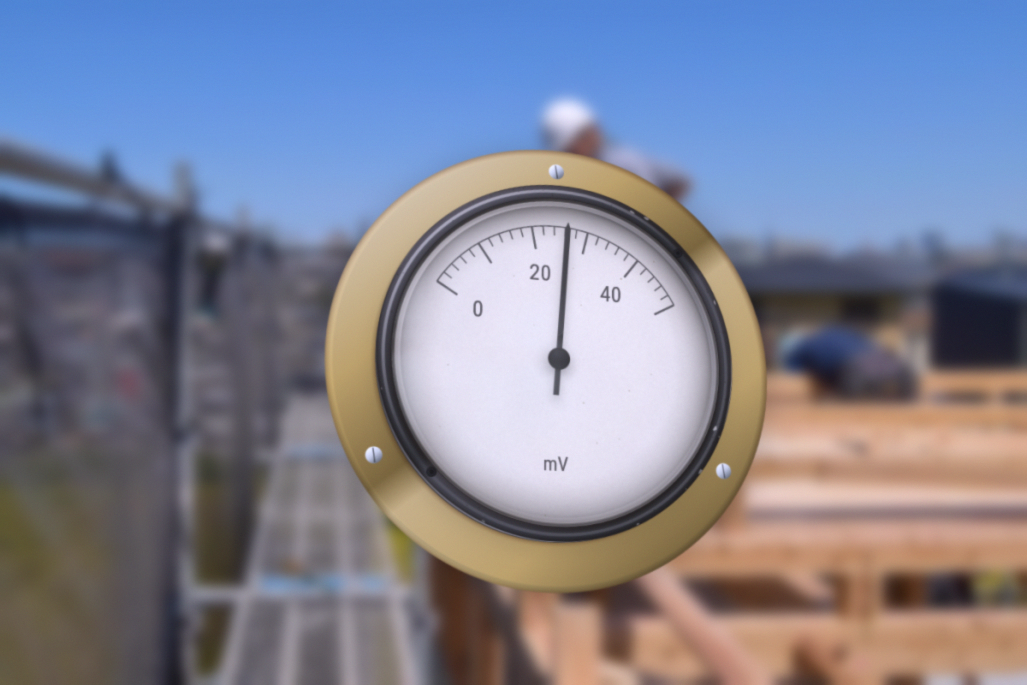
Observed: 26 mV
